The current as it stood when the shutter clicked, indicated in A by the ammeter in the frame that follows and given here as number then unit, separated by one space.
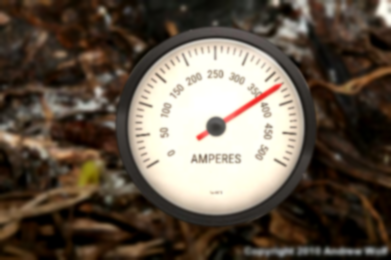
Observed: 370 A
